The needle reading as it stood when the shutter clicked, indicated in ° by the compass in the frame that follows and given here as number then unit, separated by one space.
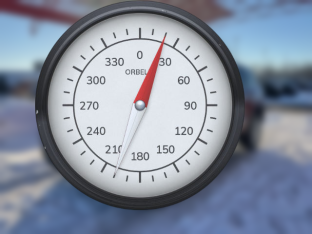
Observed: 20 °
